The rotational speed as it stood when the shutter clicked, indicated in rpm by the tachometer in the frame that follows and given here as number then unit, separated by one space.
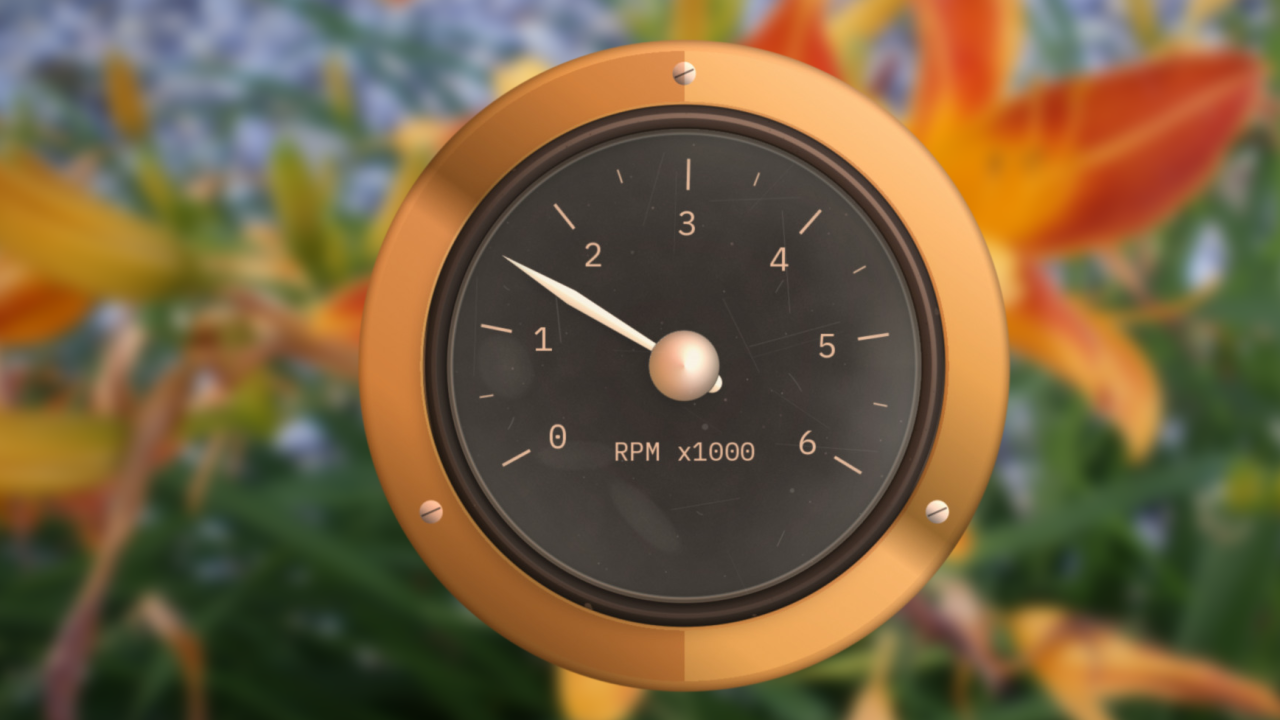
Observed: 1500 rpm
